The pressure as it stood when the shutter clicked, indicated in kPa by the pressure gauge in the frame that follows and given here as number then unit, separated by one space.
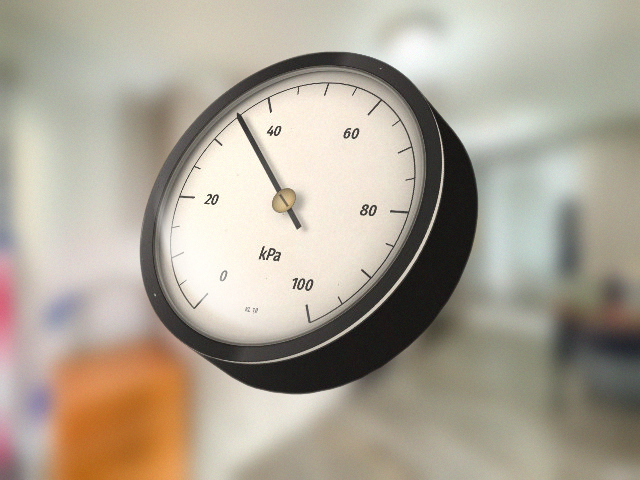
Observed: 35 kPa
